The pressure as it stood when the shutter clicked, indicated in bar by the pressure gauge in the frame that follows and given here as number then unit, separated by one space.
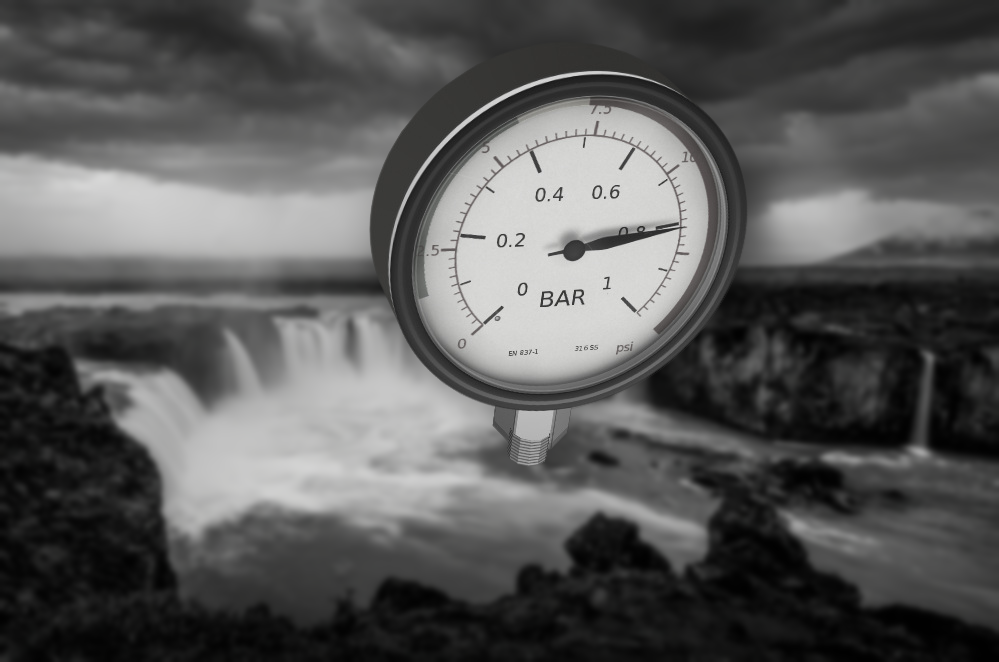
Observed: 0.8 bar
